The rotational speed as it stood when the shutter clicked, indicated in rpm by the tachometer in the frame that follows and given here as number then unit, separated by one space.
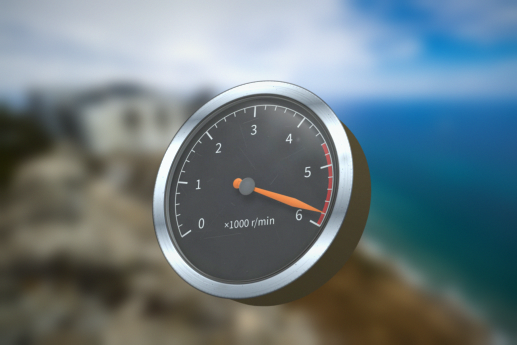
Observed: 5800 rpm
